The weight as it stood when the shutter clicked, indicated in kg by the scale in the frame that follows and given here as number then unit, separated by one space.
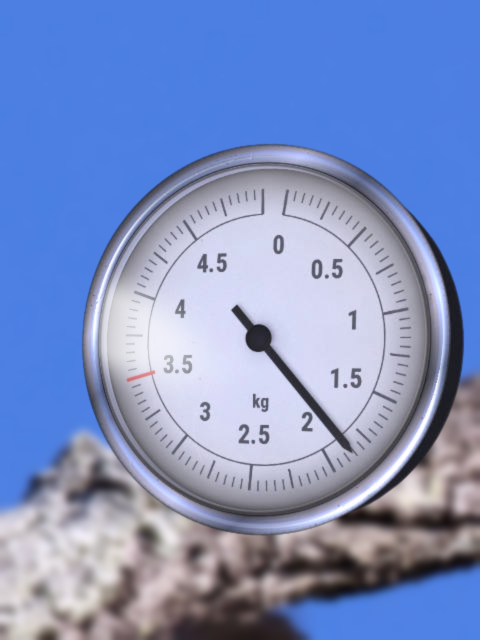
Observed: 1.85 kg
